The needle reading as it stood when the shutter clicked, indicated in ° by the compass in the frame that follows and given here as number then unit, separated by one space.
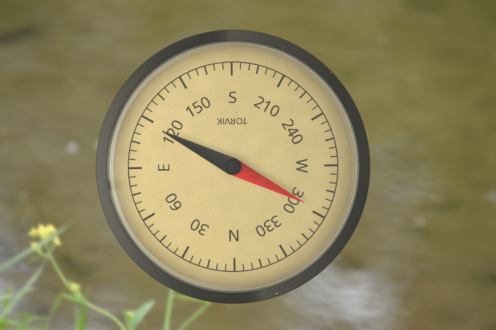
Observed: 297.5 °
